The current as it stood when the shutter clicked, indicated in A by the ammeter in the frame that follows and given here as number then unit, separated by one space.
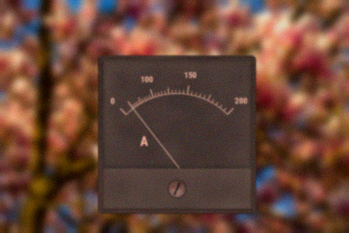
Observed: 50 A
